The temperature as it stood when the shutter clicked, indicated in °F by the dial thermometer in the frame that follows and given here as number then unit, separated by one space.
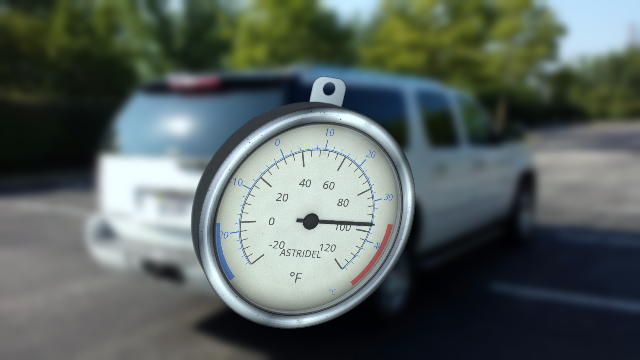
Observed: 96 °F
